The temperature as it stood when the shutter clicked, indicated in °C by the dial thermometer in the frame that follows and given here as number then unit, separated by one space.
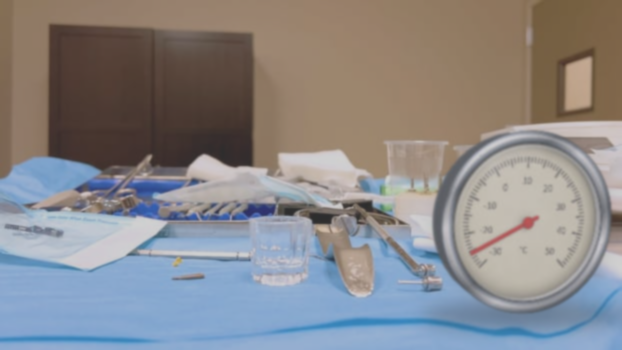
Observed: -25 °C
